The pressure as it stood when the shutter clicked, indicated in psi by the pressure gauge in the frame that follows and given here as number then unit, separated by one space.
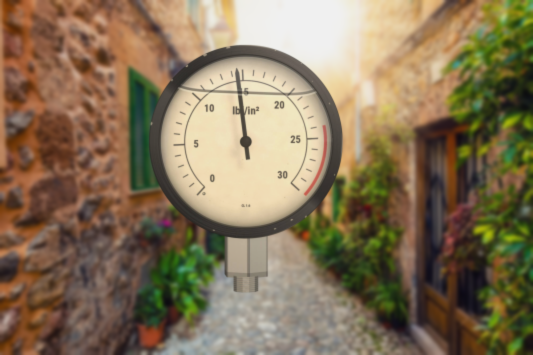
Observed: 14.5 psi
